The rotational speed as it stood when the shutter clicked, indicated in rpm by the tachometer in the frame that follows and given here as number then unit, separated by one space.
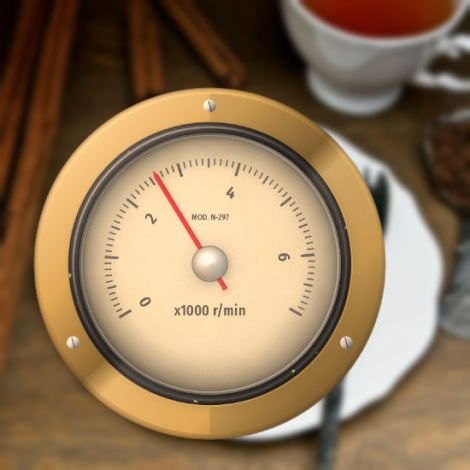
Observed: 2600 rpm
